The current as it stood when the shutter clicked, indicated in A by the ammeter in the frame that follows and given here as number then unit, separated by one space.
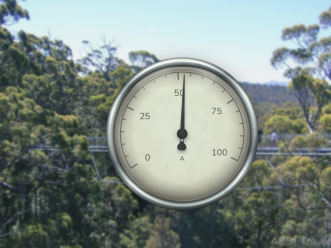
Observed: 52.5 A
